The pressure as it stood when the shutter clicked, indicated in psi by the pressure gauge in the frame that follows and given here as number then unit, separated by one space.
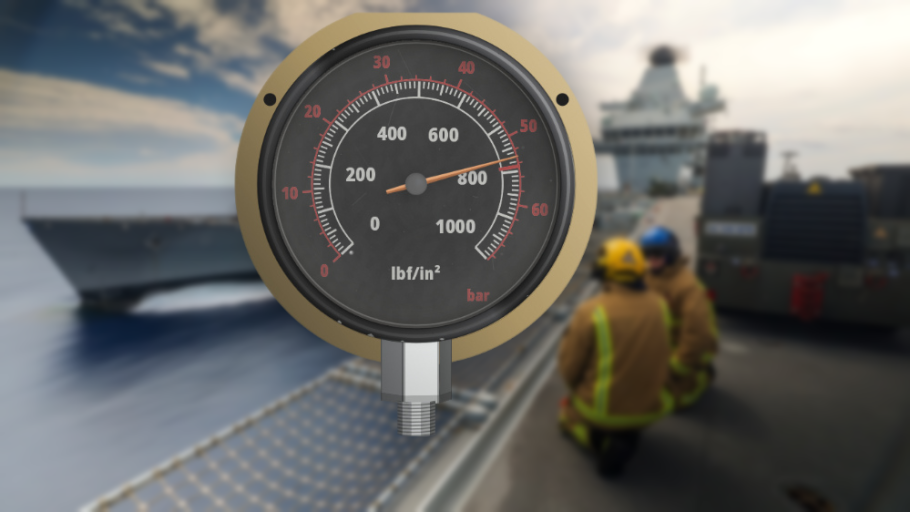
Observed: 770 psi
